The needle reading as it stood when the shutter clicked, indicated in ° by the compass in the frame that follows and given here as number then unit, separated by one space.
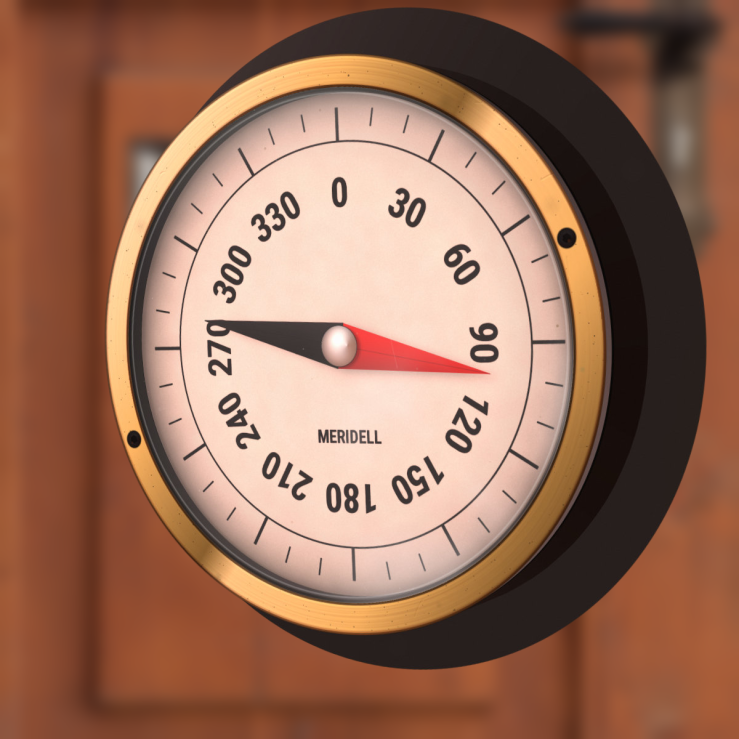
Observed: 100 °
